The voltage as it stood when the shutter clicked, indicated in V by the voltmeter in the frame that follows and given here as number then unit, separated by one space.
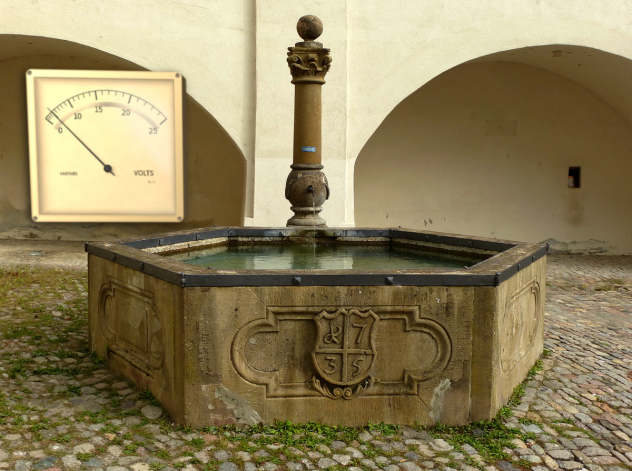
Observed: 5 V
